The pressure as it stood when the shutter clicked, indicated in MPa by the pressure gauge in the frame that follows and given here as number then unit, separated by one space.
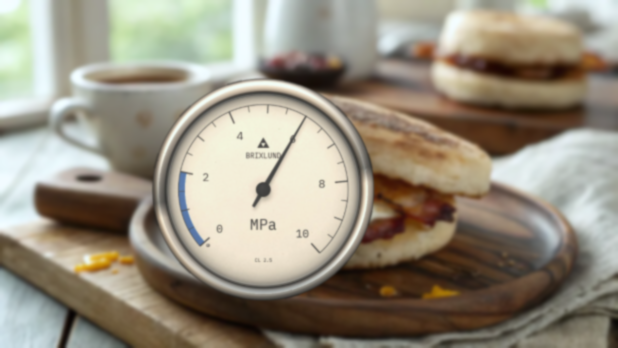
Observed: 6 MPa
